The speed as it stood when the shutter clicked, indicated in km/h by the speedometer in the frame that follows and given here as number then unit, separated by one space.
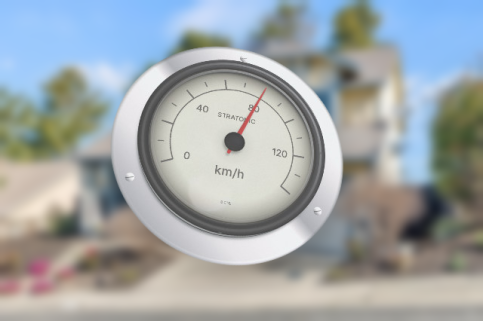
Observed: 80 km/h
